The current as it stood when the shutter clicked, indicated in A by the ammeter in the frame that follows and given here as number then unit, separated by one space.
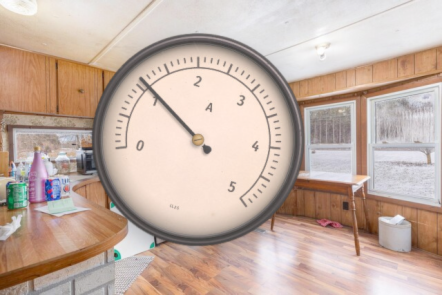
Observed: 1.1 A
